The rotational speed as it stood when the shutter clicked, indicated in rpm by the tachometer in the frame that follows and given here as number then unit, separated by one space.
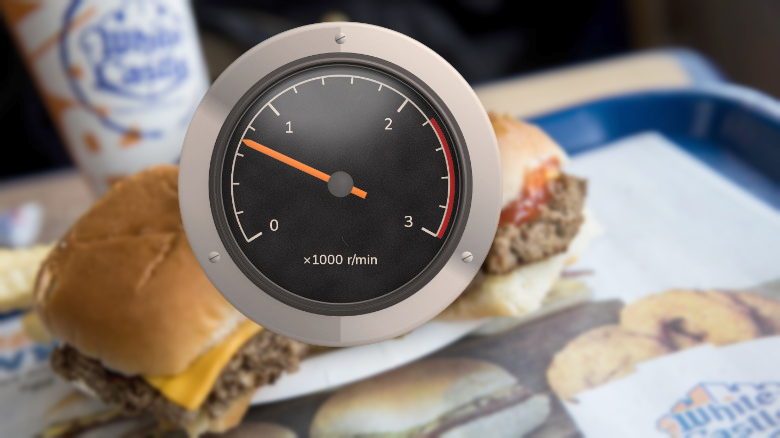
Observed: 700 rpm
